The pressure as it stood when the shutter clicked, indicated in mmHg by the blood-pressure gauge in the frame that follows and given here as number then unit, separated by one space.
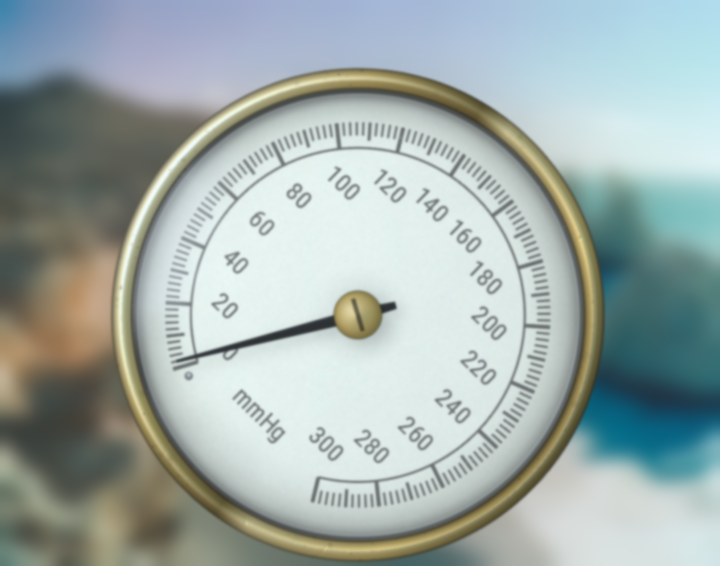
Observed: 2 mmHg
